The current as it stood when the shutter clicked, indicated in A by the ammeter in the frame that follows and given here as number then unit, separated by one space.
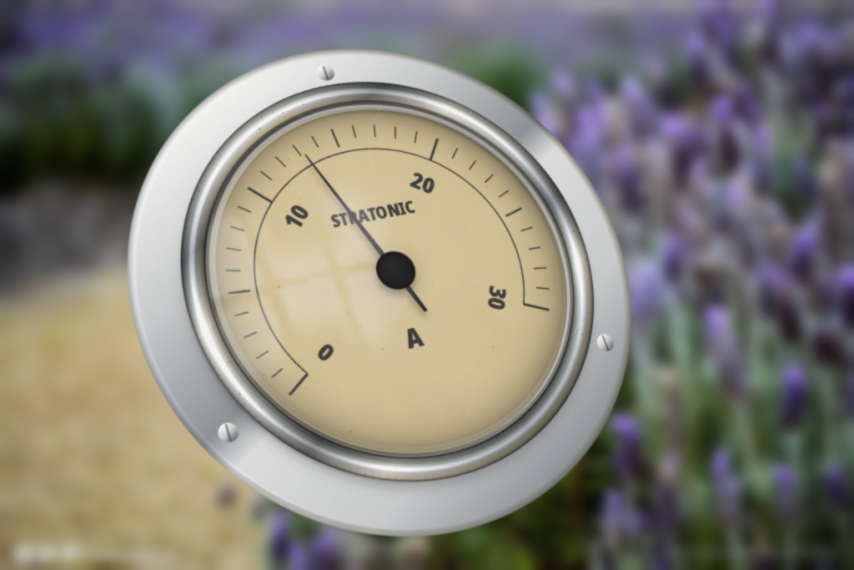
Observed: 13 A
